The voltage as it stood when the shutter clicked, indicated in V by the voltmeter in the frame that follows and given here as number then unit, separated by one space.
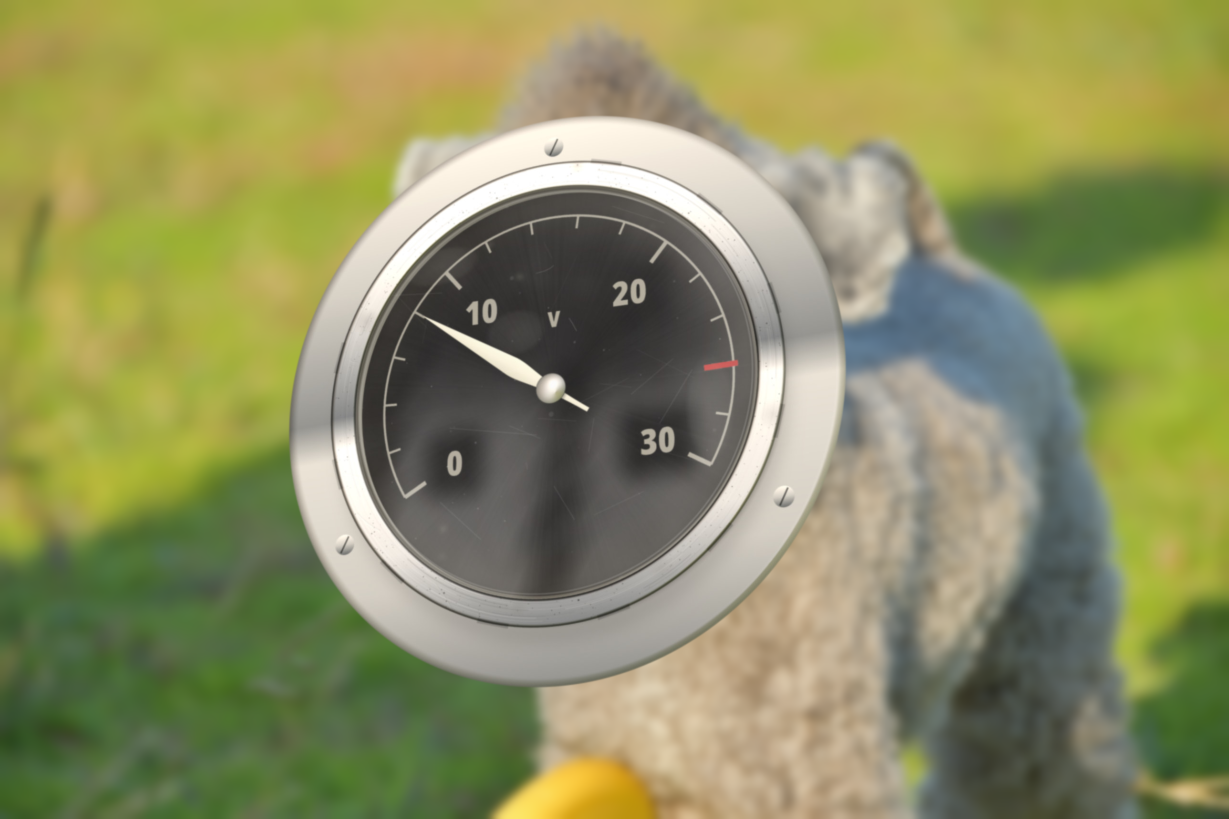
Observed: 8 V
